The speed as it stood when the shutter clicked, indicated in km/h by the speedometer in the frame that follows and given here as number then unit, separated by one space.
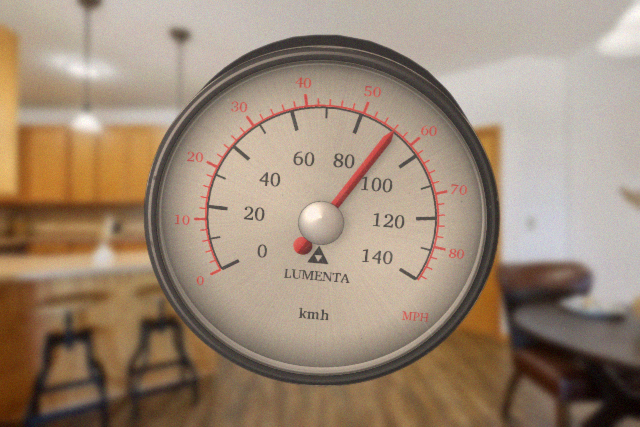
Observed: 90 km/h
